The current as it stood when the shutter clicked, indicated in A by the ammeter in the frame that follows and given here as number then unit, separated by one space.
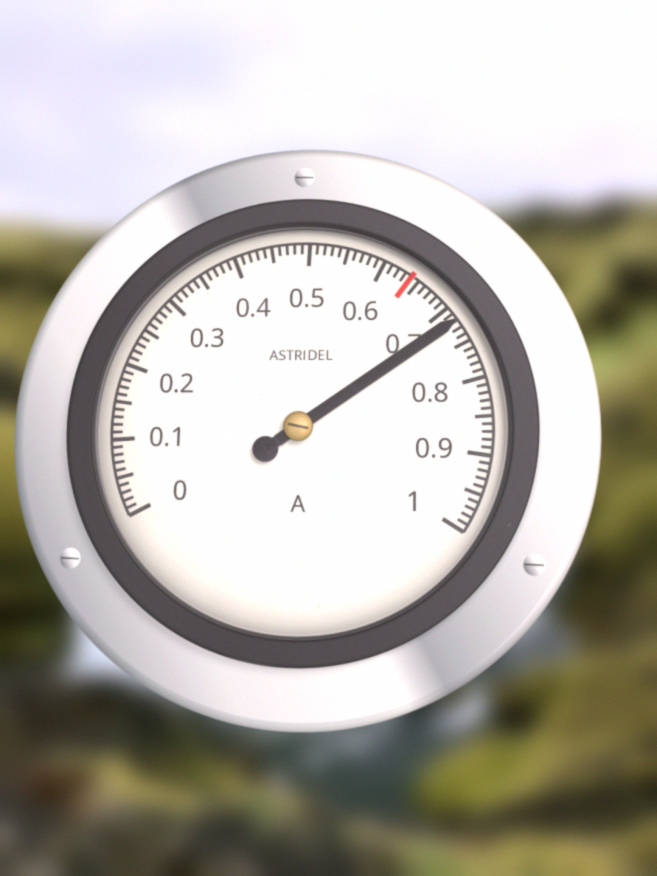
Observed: 0.72 A
